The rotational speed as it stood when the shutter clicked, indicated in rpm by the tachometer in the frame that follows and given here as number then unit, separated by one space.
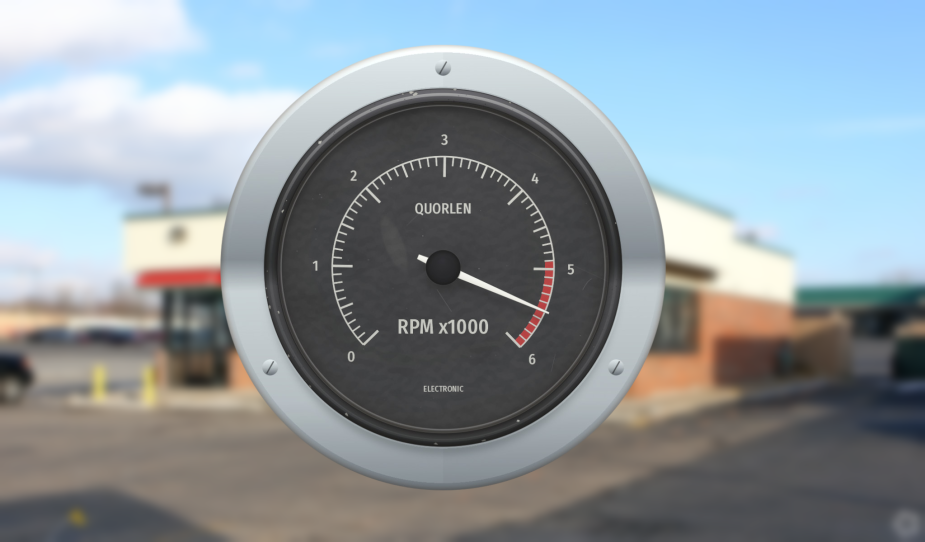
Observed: 5500 rpm
